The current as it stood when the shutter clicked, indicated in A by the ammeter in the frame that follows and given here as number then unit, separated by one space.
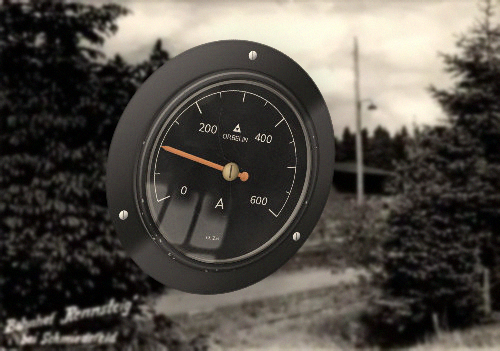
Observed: 100 A
